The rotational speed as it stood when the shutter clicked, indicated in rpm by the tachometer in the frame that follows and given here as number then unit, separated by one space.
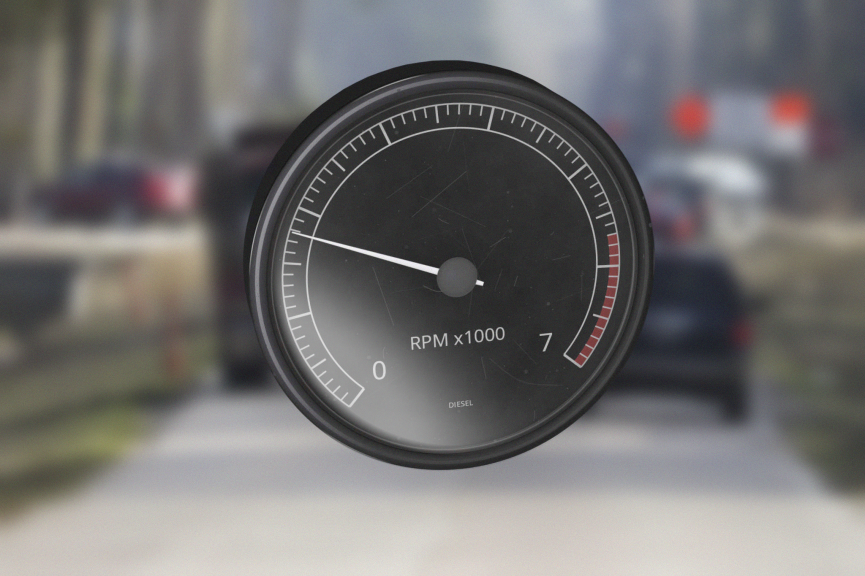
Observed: 1800 rpm
